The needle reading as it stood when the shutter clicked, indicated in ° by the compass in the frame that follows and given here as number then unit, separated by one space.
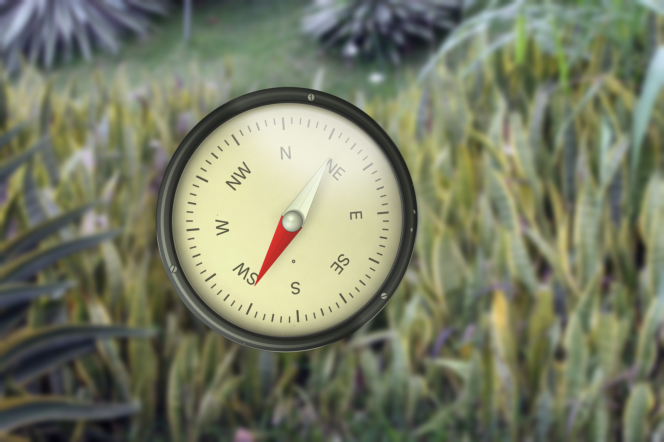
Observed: 215 °
